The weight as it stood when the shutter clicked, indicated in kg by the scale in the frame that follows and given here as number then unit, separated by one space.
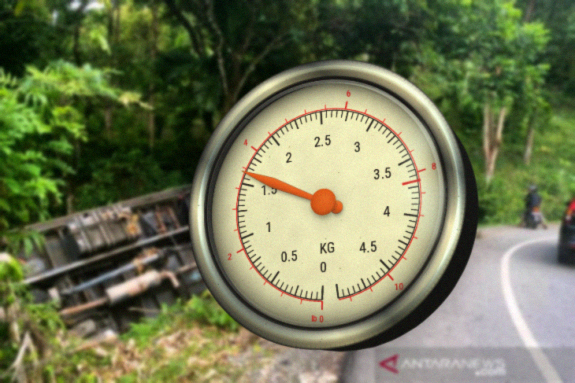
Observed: 1.6 kg
